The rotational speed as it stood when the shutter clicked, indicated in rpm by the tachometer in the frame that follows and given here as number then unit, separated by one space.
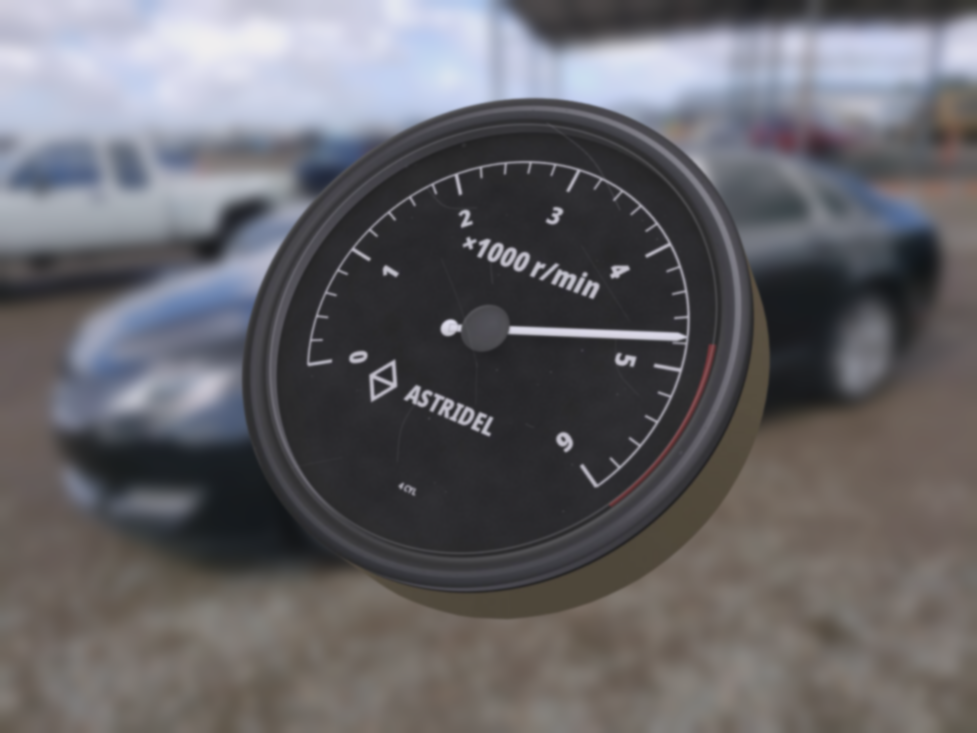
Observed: 4800 rpm
